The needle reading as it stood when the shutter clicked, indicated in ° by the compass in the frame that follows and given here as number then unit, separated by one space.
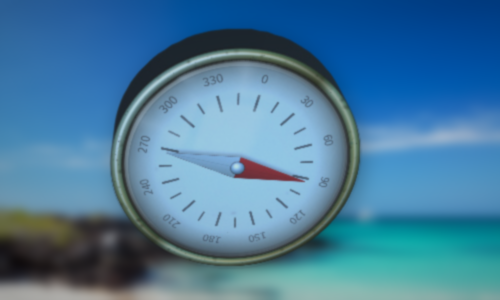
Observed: 90 °
